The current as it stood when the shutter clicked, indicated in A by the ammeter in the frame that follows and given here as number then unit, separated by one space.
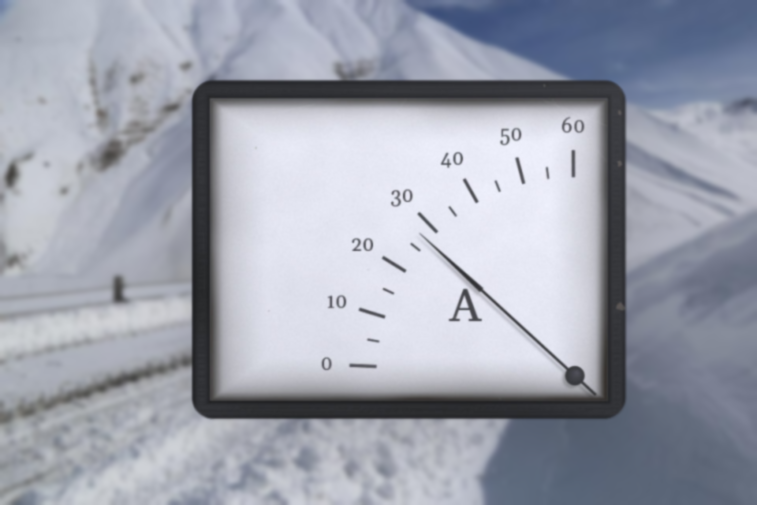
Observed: 27.5 A
